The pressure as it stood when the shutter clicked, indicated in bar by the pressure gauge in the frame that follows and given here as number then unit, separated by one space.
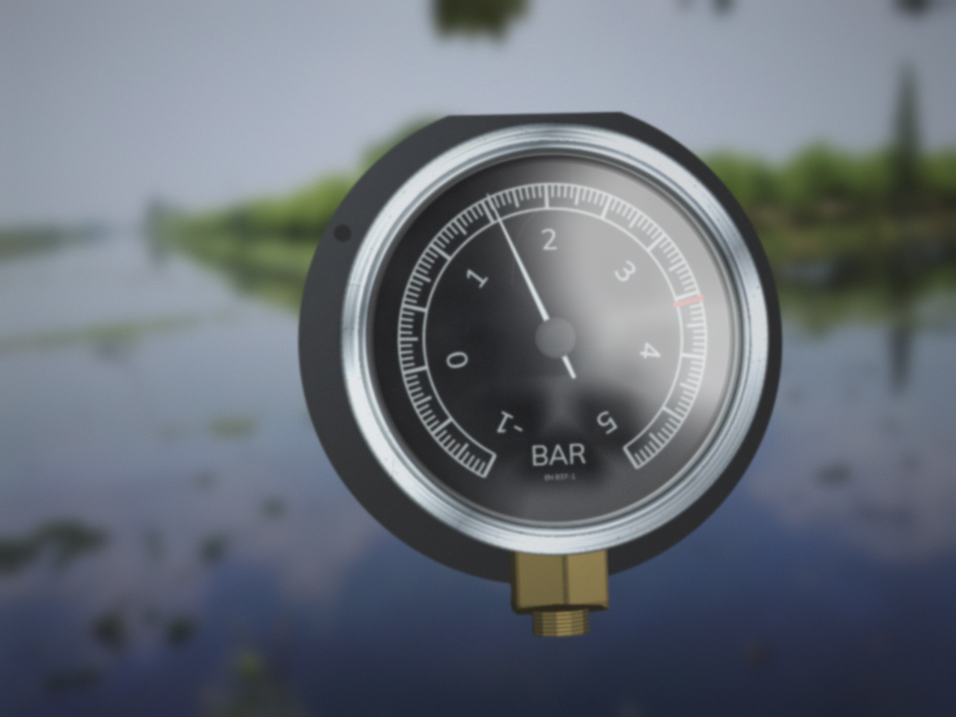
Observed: 1.55 bar
